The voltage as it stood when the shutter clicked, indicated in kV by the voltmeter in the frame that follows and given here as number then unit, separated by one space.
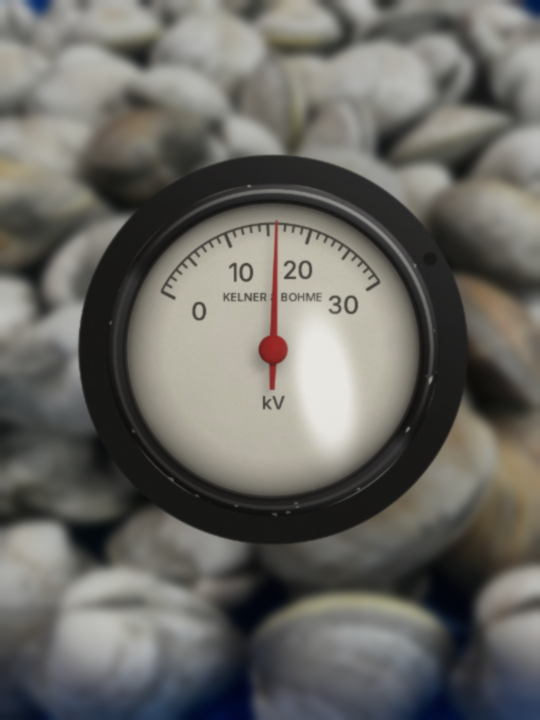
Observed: 16 kV
